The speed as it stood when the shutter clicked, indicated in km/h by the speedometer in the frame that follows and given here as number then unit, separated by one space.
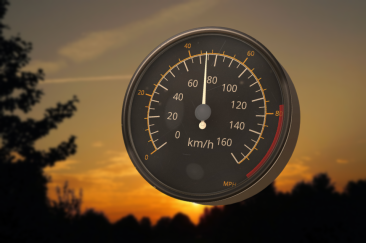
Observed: 75 km/h
